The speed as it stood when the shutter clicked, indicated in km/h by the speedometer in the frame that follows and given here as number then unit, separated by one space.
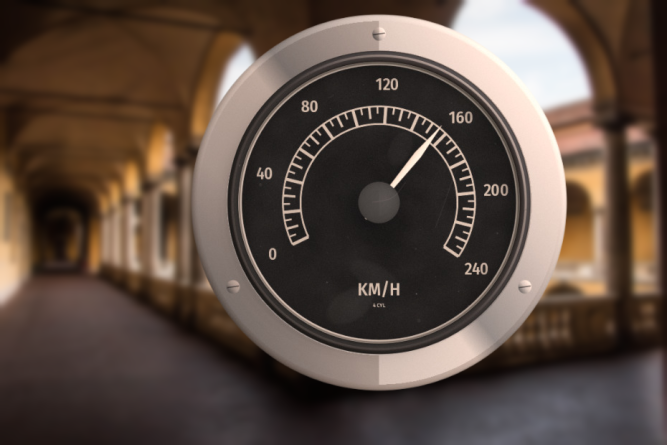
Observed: 155 km/h
